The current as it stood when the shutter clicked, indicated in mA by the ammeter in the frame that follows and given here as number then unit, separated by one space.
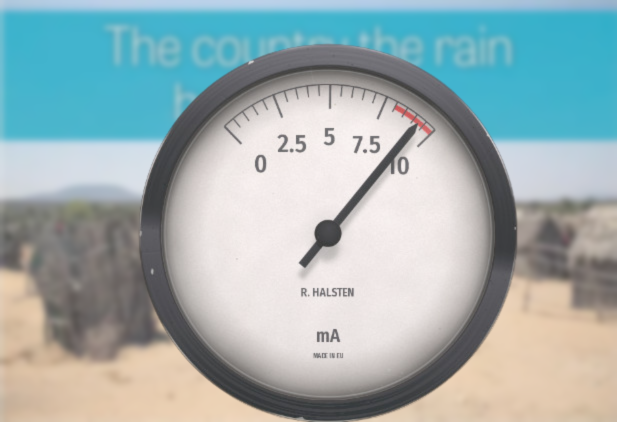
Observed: 9.25 mA
